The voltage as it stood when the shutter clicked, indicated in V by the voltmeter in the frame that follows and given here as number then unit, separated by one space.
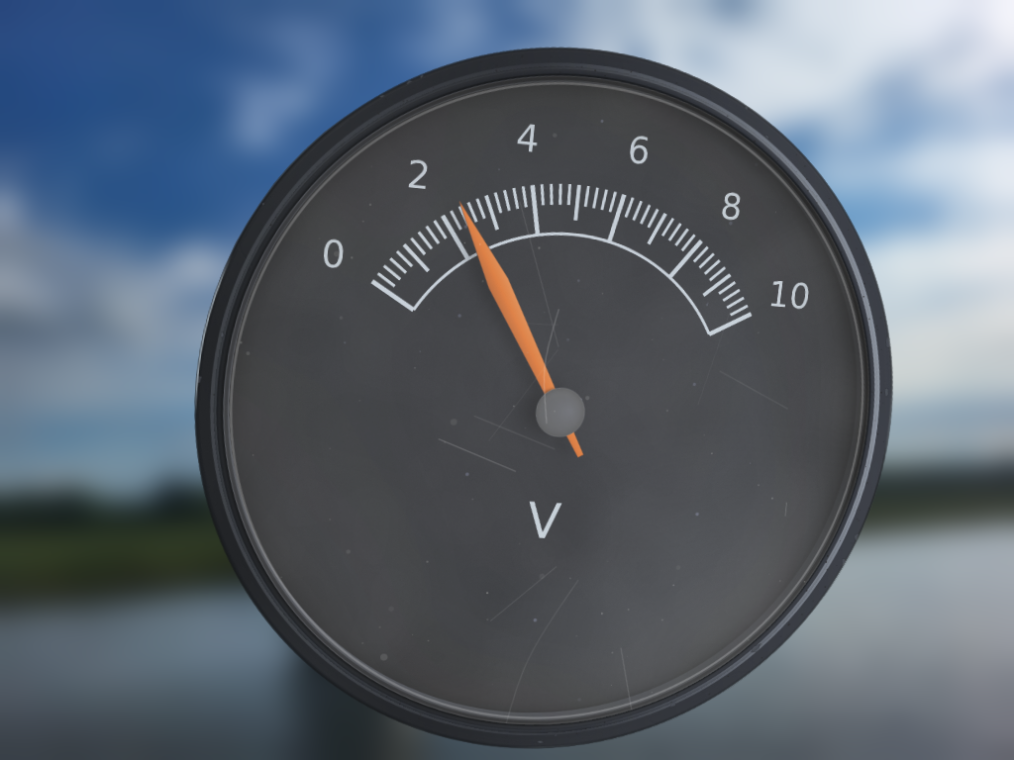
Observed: 2.4 V
